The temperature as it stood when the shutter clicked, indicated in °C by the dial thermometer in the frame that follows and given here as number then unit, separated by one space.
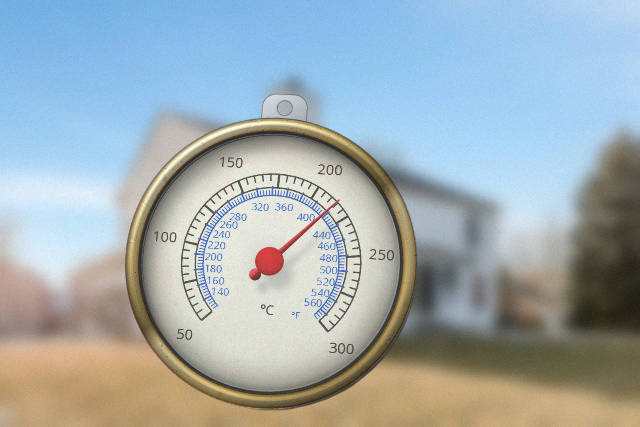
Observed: 215 °C
